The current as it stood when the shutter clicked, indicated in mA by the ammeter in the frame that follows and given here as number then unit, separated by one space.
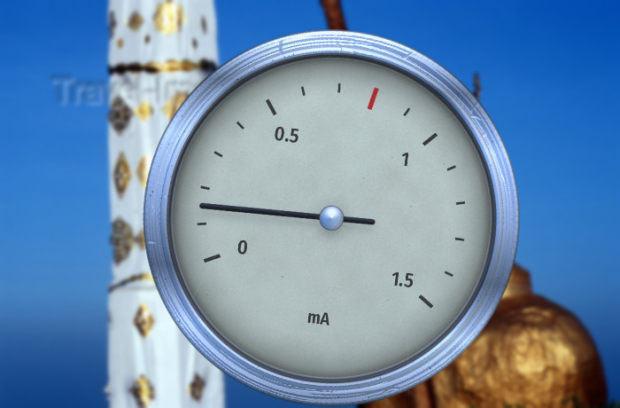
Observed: 0.15 mA
